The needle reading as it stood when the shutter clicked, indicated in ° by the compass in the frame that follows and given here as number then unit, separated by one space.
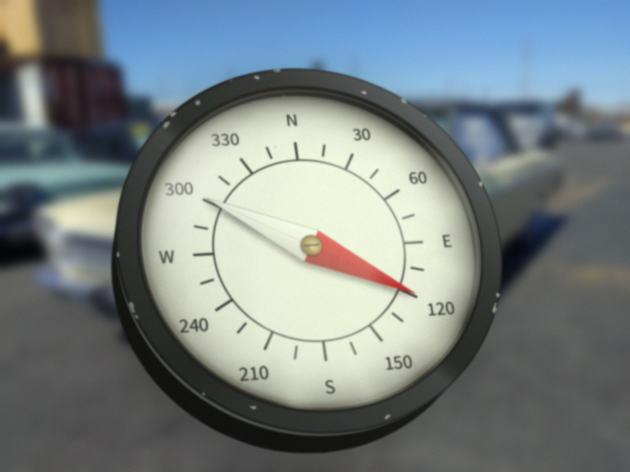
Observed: 120 °
